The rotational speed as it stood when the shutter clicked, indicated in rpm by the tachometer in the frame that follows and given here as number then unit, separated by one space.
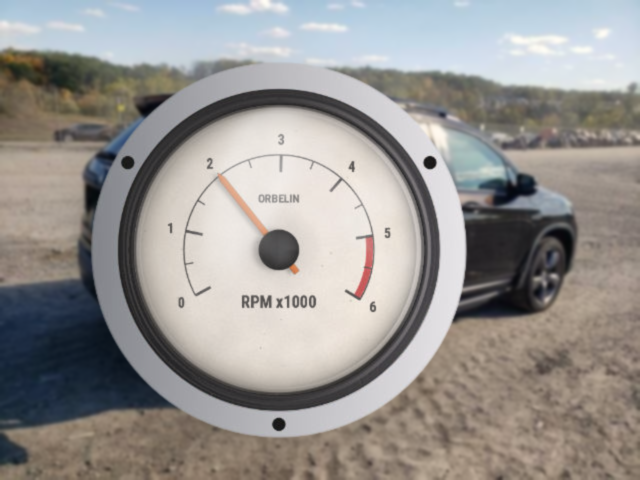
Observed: 2000 rpm
